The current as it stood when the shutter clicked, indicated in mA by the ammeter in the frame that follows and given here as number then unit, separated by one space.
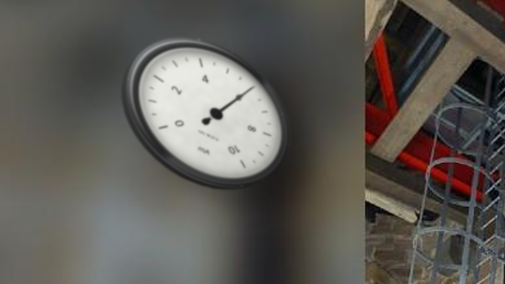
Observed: 6 mA
